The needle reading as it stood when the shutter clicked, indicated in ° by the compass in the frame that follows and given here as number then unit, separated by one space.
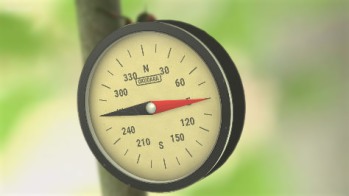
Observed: 90 °
